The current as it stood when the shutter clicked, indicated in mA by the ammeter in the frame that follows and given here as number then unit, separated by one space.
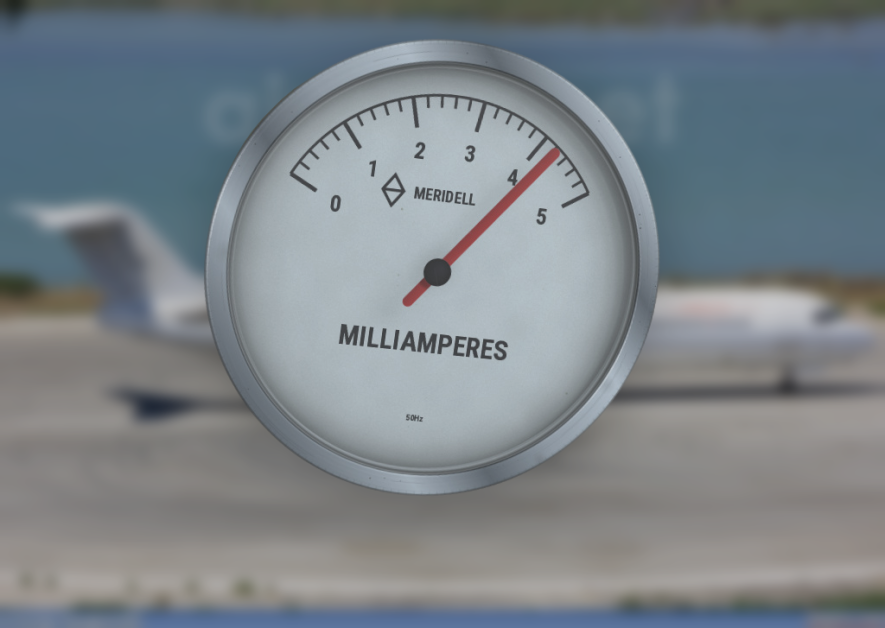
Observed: 4.2 mA
